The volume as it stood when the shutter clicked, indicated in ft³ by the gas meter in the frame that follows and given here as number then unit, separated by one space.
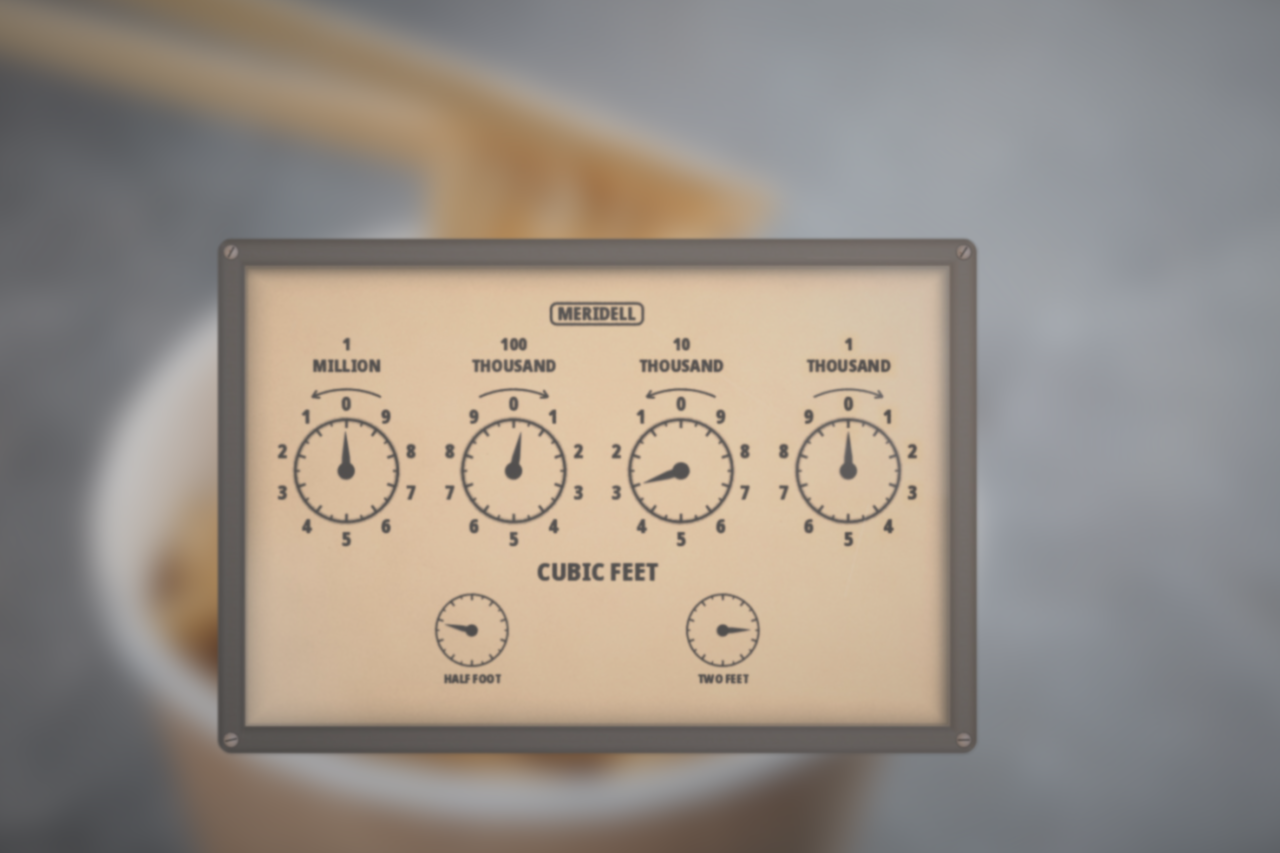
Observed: 3000 ft³
